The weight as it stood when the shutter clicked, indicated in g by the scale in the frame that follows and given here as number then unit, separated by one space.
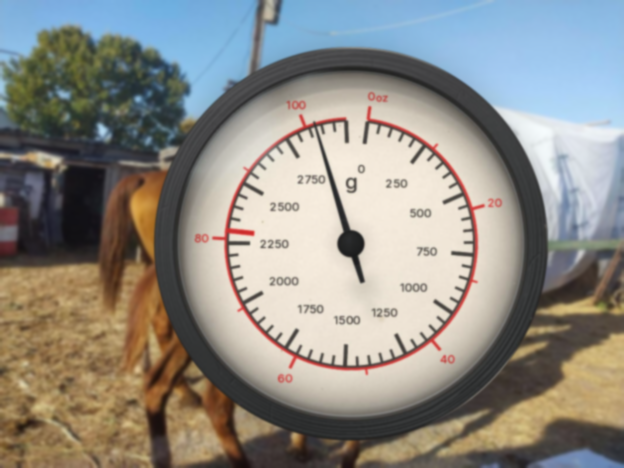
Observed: 2875 g
